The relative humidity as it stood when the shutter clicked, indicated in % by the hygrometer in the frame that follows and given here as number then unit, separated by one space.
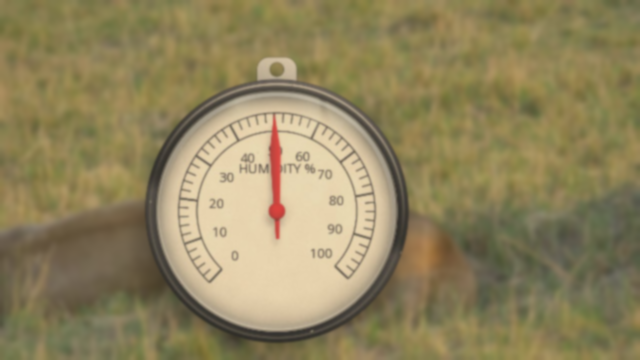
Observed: 50 %
